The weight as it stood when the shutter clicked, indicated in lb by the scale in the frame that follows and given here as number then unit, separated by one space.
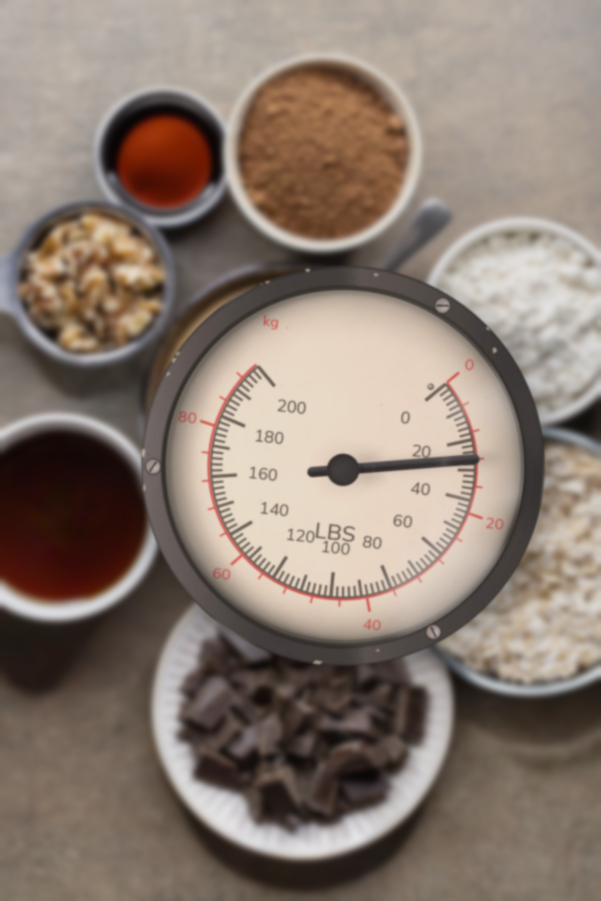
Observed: 26 lb
